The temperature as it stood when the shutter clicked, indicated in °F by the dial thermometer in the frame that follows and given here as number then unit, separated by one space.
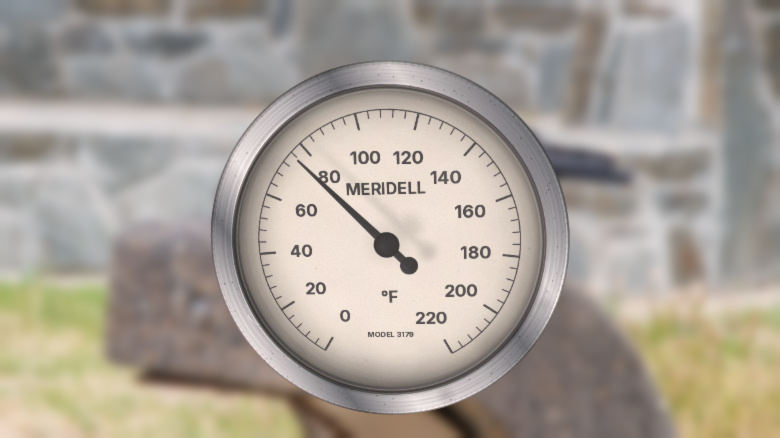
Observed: 76 °F
